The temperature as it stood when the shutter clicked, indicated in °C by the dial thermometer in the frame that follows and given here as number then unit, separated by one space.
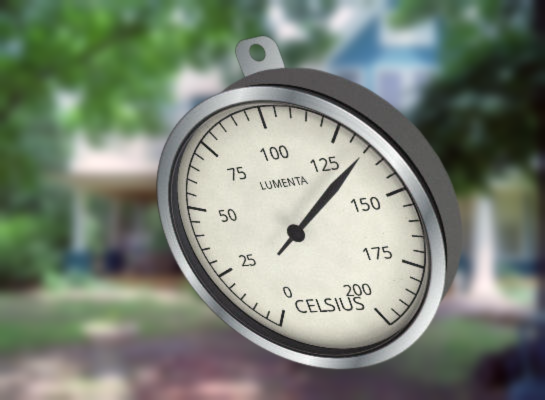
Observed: 135 °C
